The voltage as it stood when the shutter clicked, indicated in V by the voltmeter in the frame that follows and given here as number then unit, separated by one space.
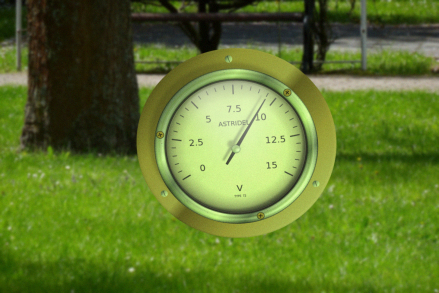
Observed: 9.5 V
